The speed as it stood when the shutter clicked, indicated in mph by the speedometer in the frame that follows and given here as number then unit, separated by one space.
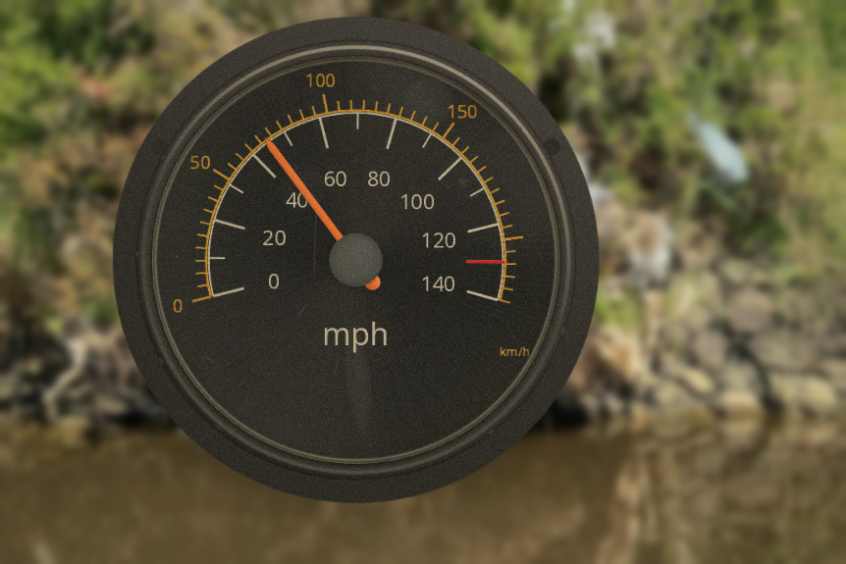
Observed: 45 mph
